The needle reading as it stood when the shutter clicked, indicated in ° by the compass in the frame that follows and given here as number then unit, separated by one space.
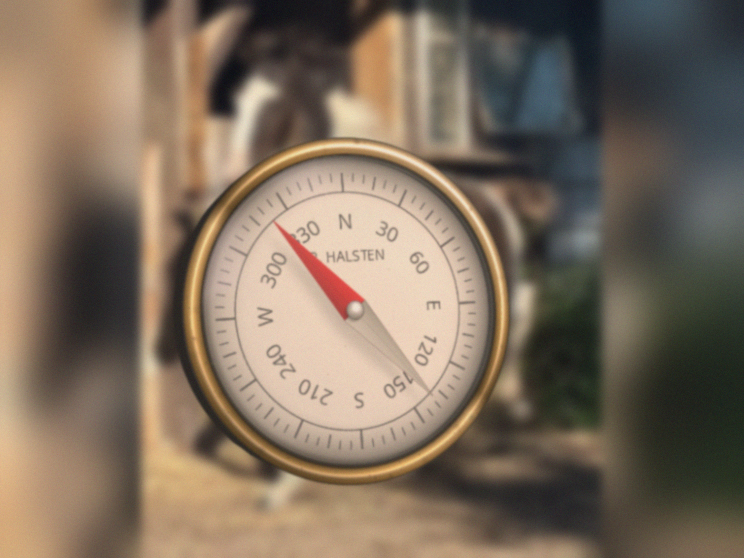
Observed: 320 °
